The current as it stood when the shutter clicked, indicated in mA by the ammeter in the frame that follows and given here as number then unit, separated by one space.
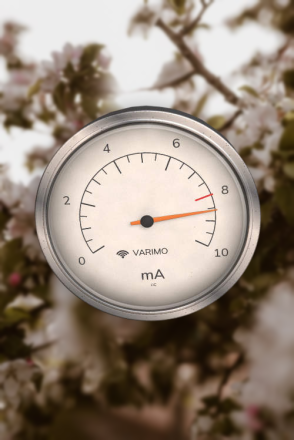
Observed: 8.5 mA
